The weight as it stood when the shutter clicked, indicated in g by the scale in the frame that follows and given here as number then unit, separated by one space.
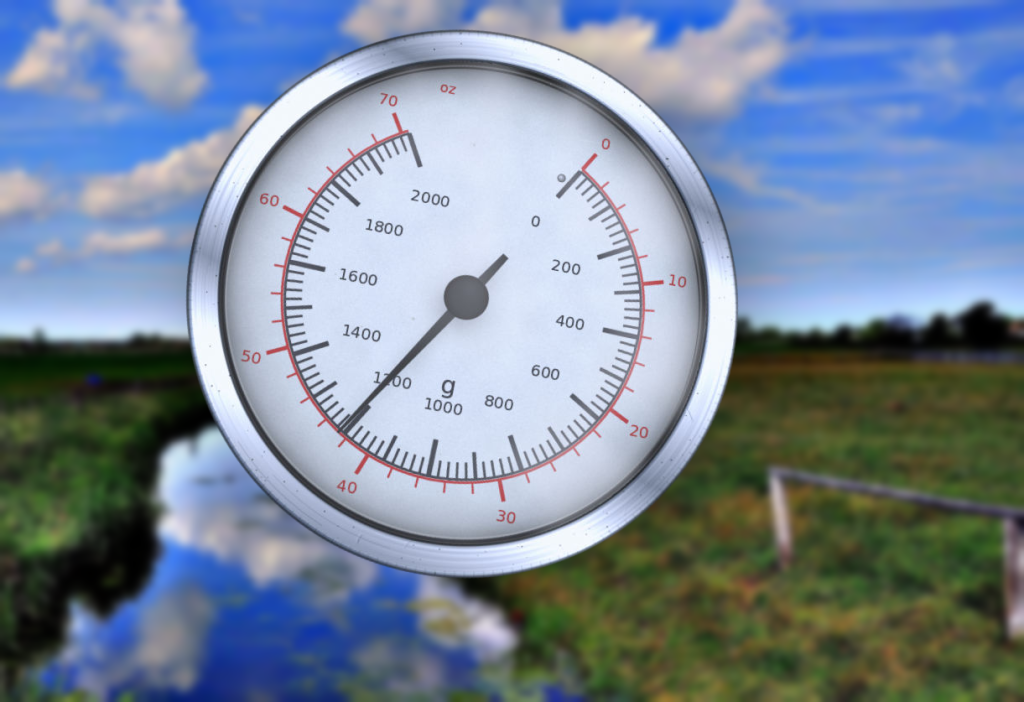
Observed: 1210 g
